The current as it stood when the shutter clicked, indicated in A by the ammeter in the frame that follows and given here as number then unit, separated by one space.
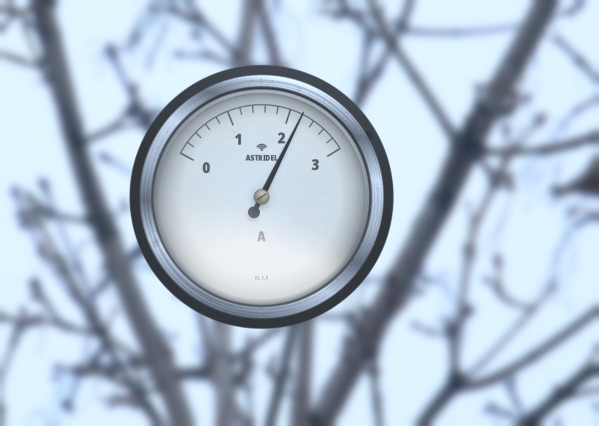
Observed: 2.2 A
